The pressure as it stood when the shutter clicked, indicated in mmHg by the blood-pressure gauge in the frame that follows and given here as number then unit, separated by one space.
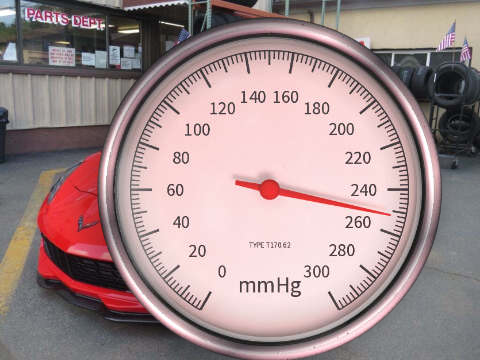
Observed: 252 mmHg
